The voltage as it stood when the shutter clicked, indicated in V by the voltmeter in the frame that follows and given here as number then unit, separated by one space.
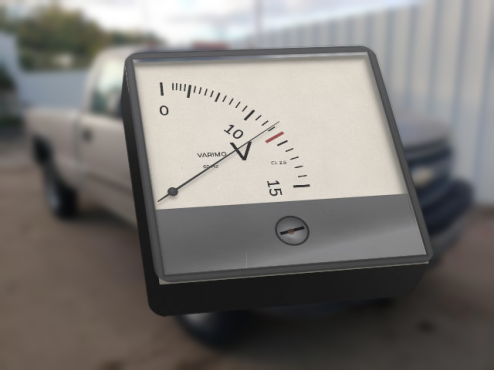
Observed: 11.5 V
